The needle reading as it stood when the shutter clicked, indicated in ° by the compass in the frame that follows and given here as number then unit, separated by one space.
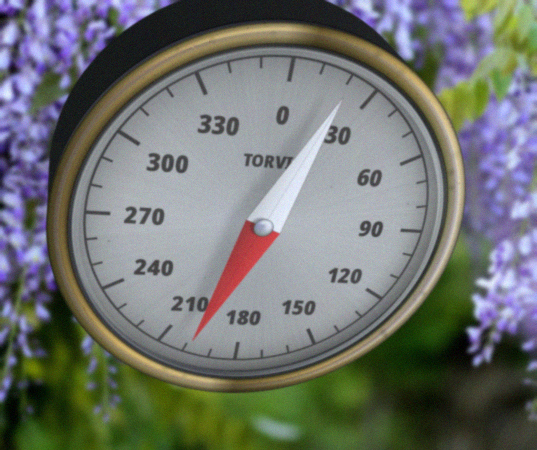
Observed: 200 °
